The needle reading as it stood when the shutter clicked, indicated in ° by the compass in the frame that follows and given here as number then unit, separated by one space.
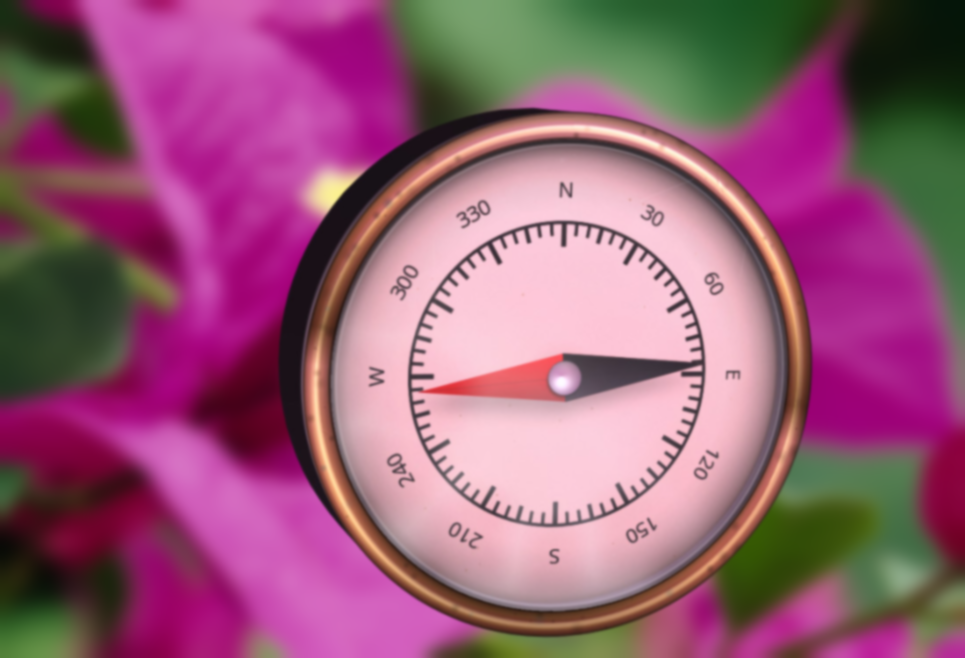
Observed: 265 °
